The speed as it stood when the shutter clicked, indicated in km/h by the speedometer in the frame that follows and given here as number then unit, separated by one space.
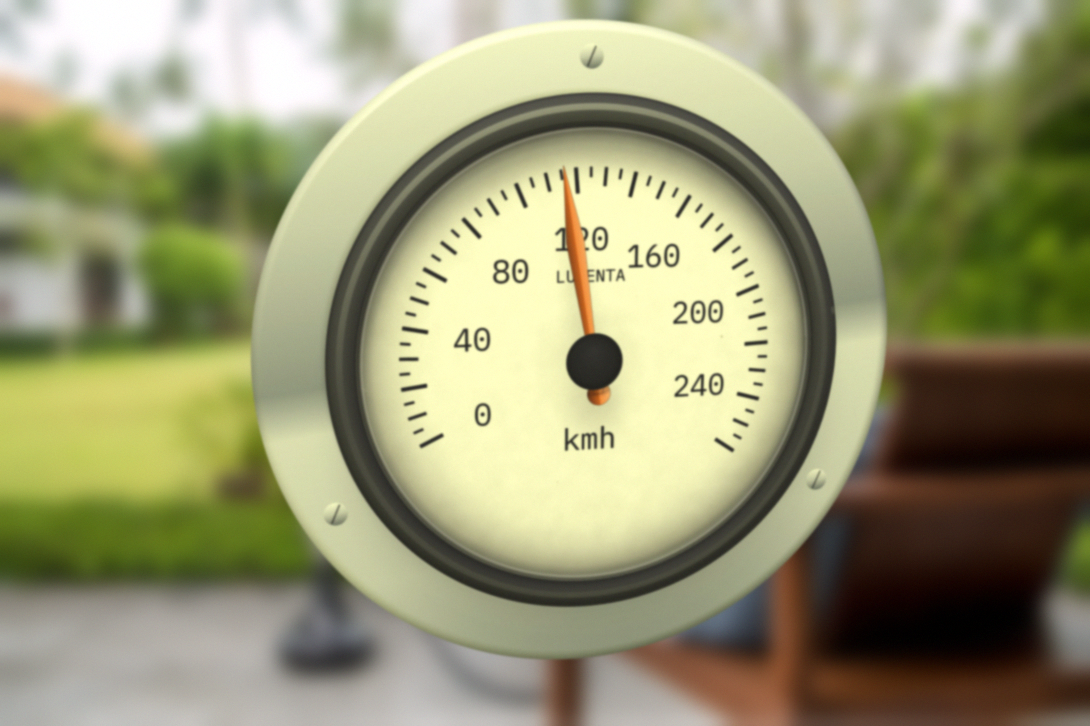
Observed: 115 km/h
